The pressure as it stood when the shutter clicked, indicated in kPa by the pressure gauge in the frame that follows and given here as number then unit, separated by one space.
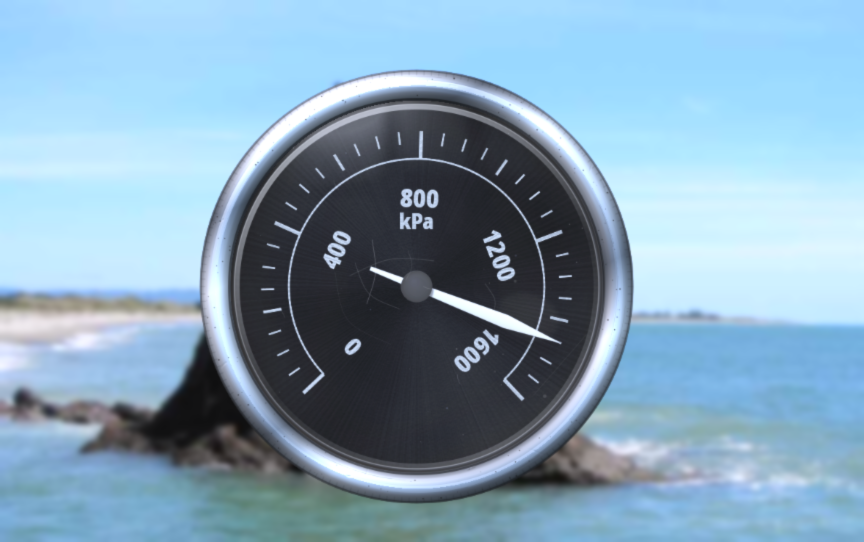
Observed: 1450 kPa
